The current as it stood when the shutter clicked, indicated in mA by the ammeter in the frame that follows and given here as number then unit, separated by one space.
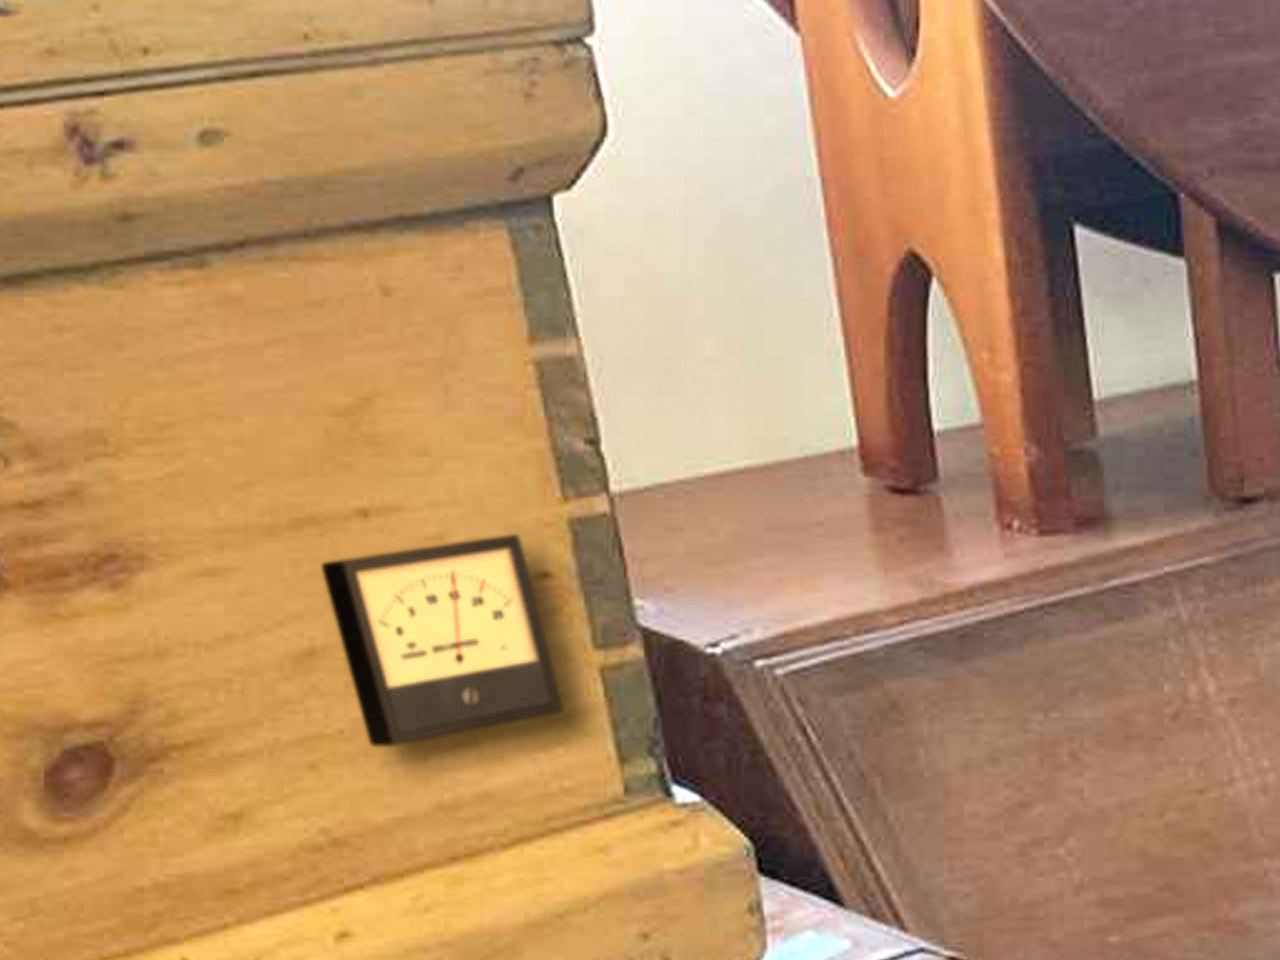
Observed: 15 mA
